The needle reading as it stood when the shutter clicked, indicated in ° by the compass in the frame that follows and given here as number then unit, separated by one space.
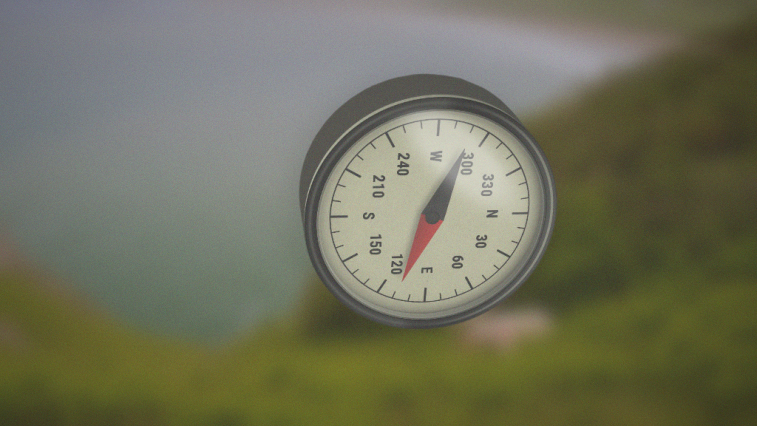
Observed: 110 °
